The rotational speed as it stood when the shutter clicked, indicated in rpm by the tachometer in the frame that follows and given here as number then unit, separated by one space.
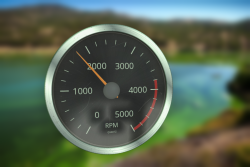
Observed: 1800 rpm
